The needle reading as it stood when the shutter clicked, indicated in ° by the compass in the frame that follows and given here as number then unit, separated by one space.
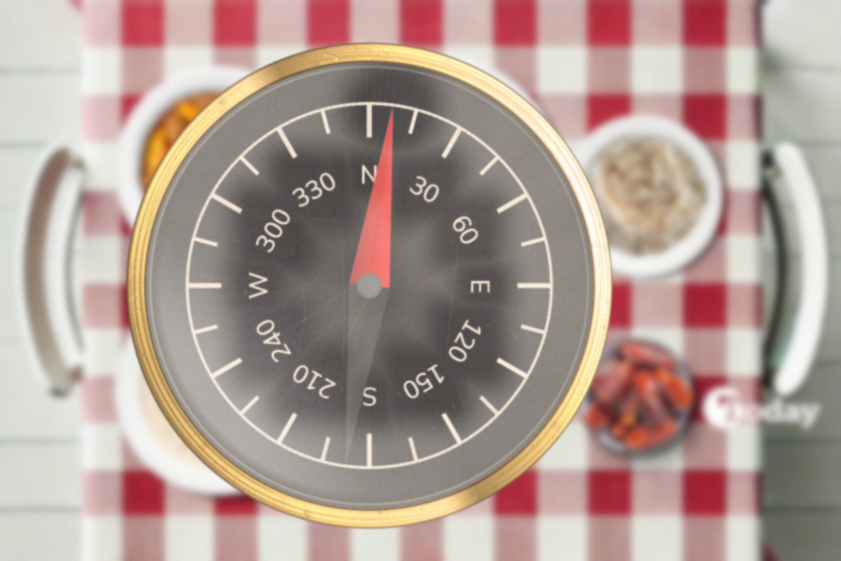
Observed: 7.5 °
